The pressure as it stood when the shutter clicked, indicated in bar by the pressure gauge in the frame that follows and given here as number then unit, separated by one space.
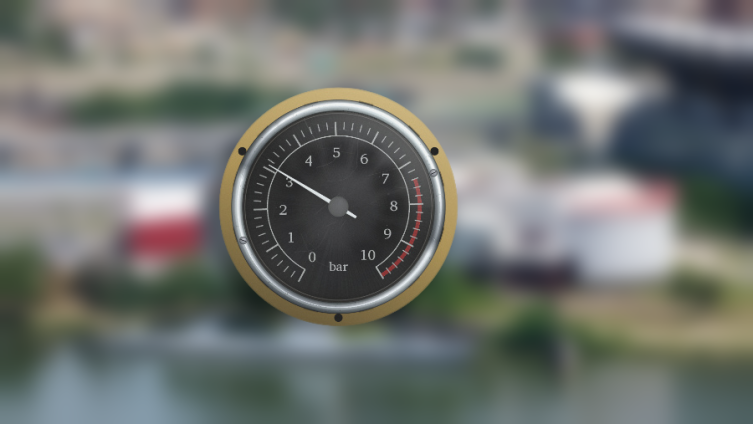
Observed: 3.1 bar
